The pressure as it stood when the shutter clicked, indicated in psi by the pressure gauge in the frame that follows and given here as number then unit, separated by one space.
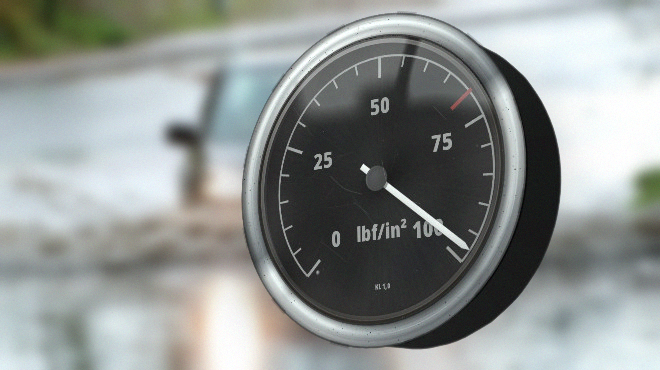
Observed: 97.5 psi
